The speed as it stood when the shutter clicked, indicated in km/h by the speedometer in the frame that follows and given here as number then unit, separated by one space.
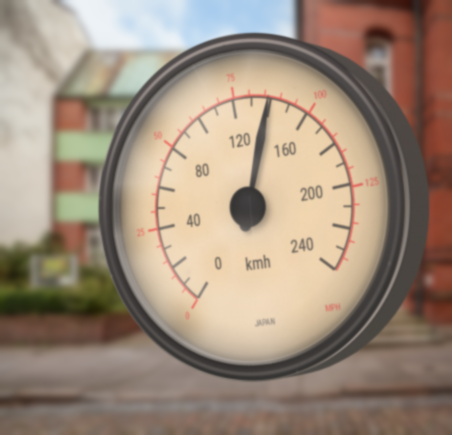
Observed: 140 km/h
